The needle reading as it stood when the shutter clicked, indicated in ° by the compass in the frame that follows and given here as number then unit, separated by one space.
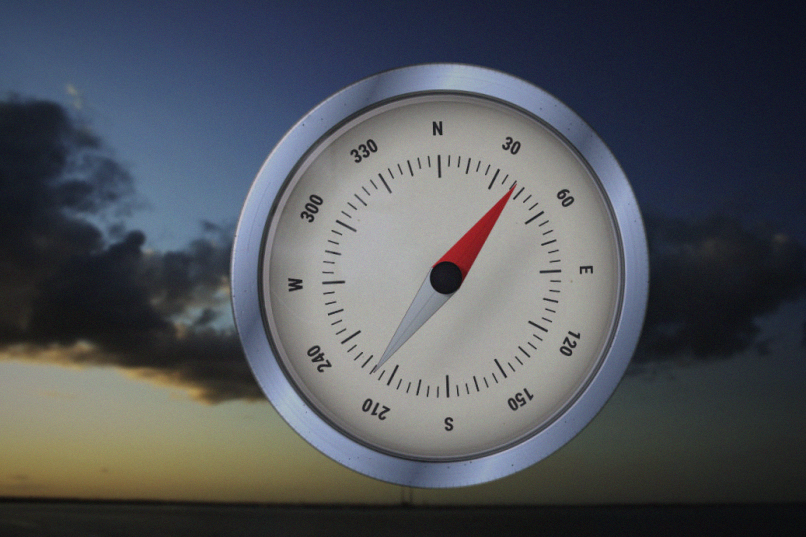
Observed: 40 °
